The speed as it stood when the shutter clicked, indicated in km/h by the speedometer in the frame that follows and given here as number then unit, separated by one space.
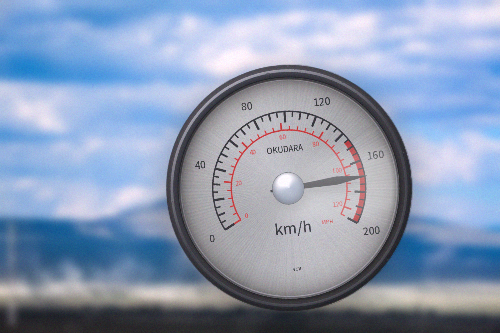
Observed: 170 km/h
